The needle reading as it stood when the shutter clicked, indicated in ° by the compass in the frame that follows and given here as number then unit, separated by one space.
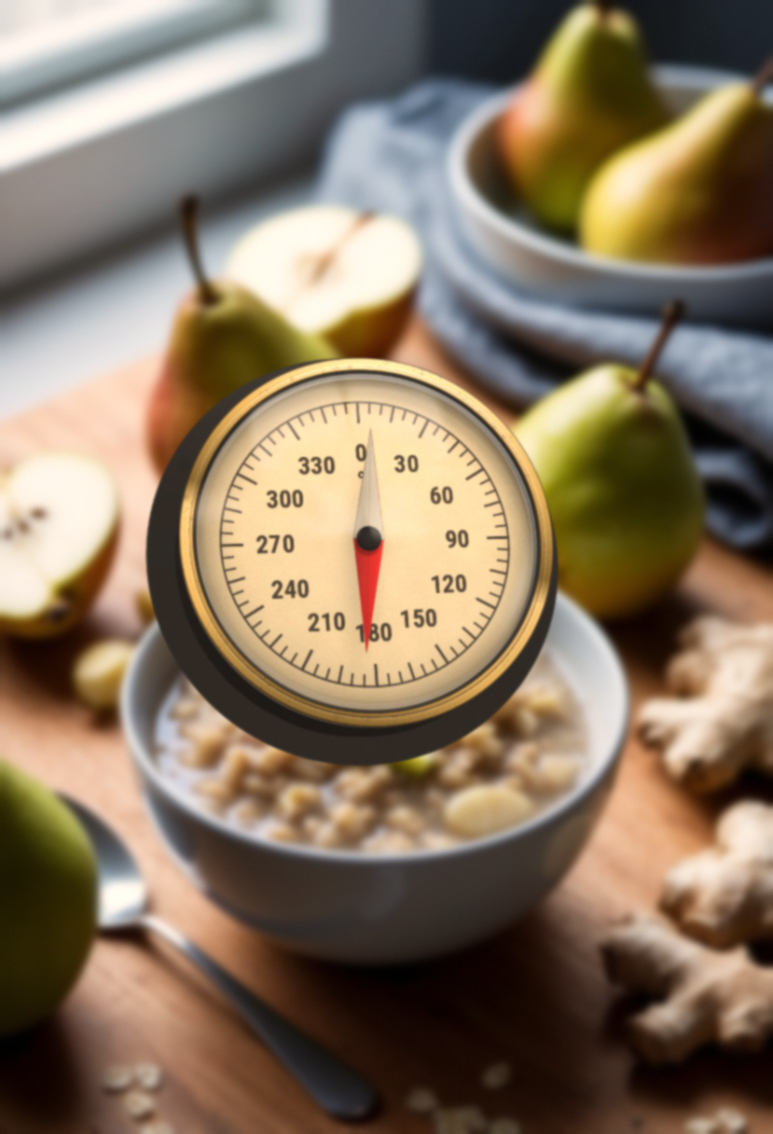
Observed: 185 °
